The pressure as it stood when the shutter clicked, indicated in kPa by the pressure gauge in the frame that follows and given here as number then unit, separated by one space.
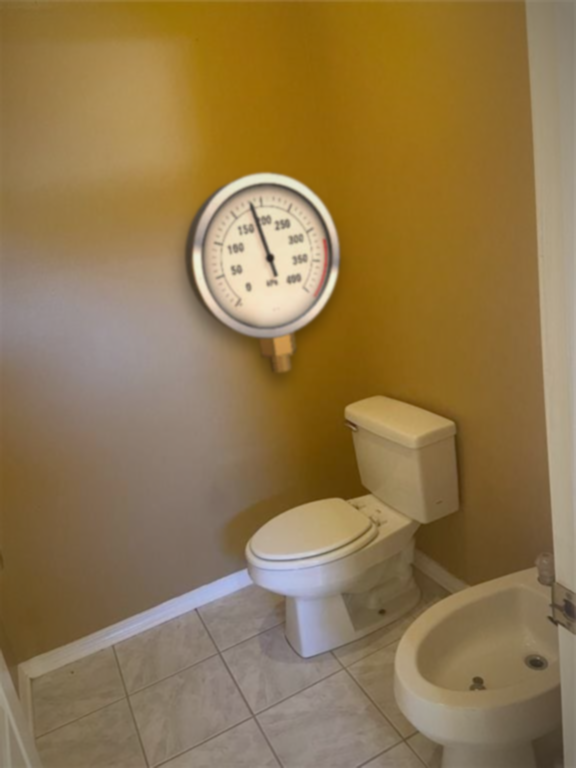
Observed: 180 kPa
